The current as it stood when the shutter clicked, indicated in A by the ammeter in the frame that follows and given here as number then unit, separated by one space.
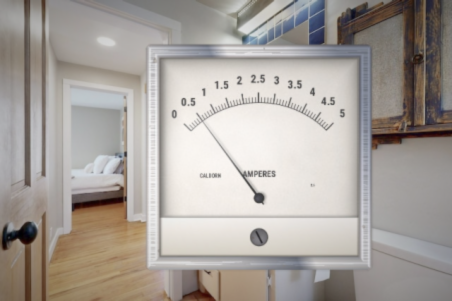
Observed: 0.5 A
